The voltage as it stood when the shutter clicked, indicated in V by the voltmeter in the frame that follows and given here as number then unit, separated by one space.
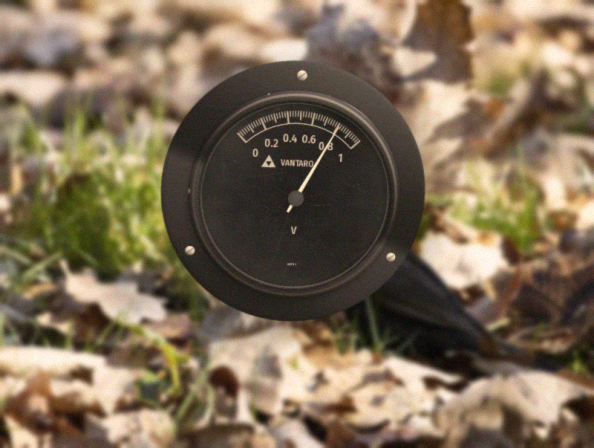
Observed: 0.8 V
